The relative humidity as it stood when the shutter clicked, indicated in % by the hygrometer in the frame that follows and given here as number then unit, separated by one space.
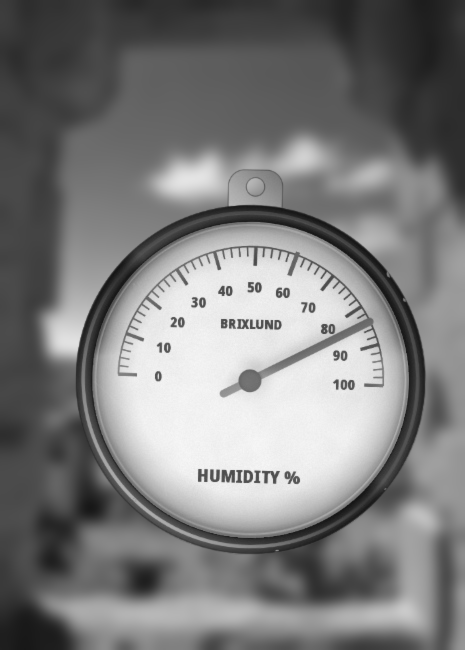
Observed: 84 %
